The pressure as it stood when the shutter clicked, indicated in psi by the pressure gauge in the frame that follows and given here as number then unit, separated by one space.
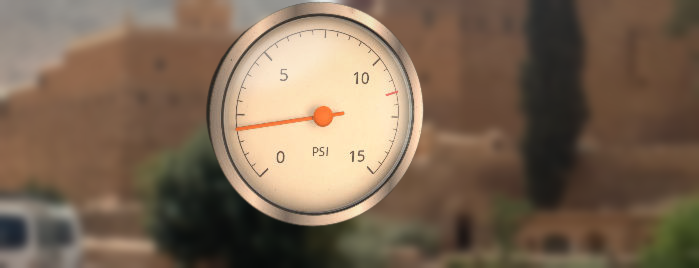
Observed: 2 psi
